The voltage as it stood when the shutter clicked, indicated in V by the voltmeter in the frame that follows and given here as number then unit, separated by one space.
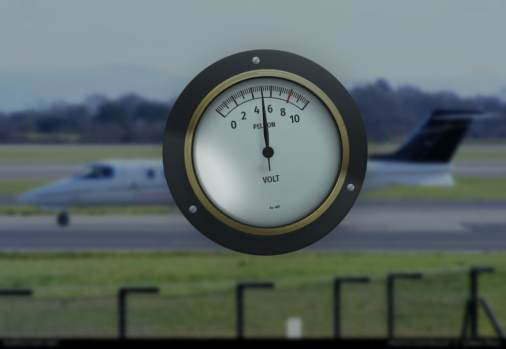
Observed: 5 V
